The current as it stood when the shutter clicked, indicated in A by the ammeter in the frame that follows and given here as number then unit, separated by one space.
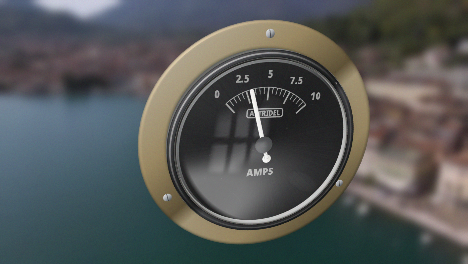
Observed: 3 A
